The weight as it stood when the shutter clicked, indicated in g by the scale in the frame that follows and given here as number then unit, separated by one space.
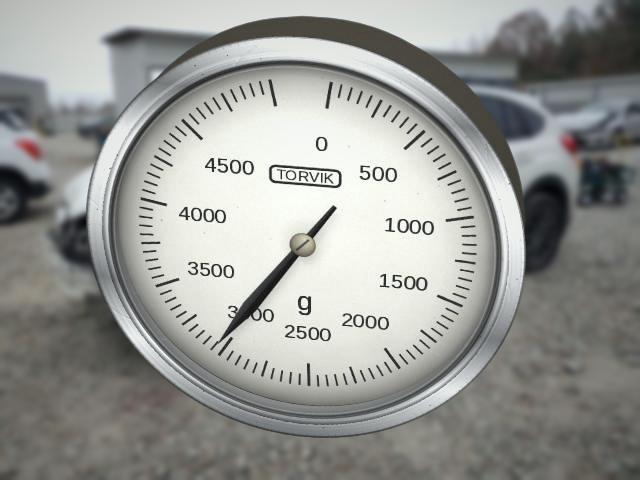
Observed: 3050 g
